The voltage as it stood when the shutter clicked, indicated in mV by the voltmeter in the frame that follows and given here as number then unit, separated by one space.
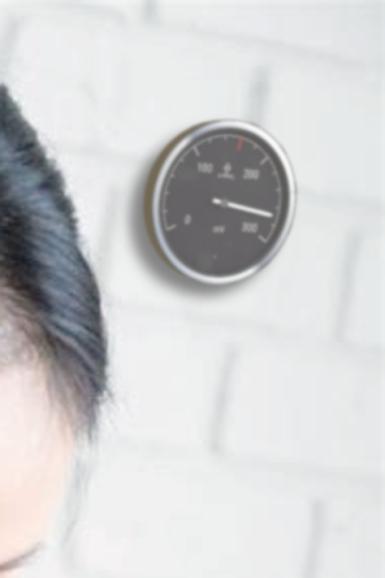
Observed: 270 mV
